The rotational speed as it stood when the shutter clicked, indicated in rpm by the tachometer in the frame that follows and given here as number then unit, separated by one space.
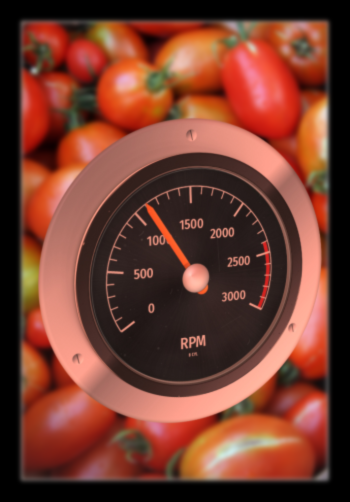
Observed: 1100 rpm
